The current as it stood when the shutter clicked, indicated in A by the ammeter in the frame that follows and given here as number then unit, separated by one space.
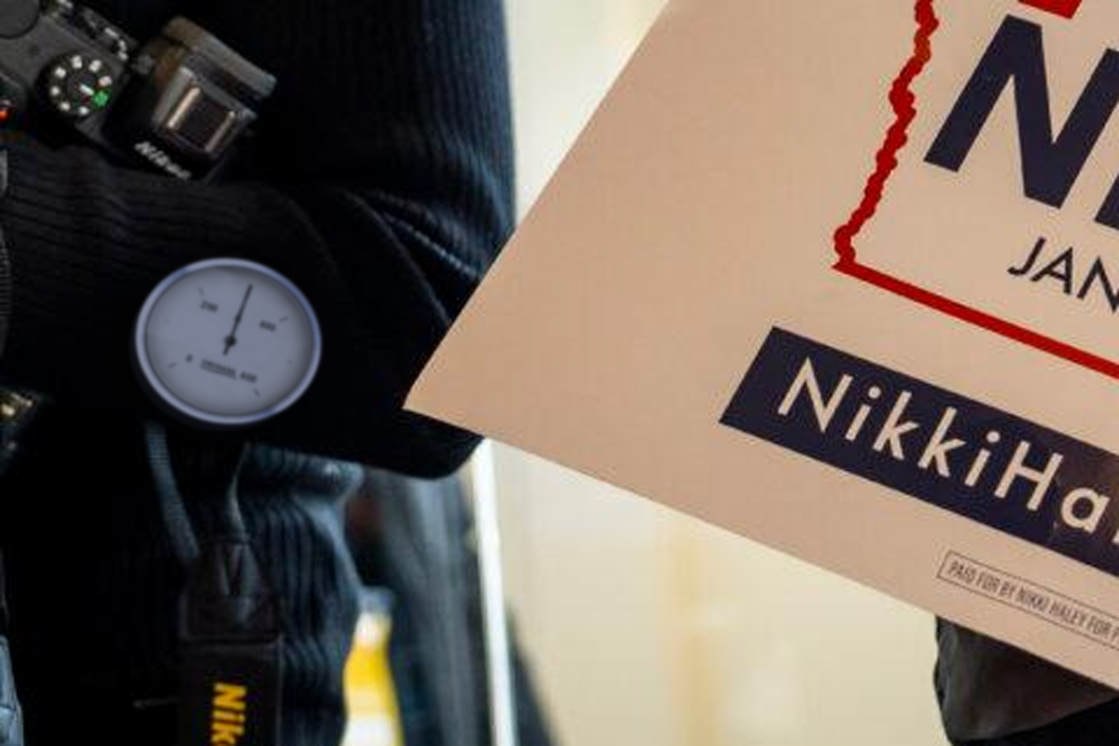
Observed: 300 A
